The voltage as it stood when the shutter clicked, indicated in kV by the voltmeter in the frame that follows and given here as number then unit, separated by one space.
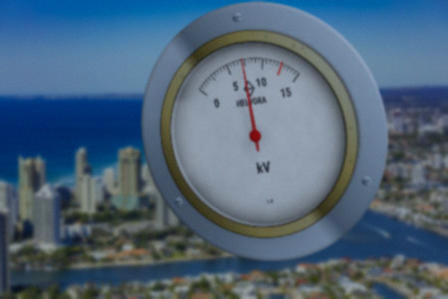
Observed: 7.5 kV
